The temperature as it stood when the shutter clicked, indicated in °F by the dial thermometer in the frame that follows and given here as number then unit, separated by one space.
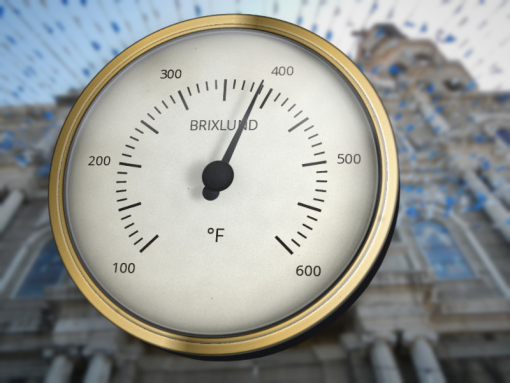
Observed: 390 °F
